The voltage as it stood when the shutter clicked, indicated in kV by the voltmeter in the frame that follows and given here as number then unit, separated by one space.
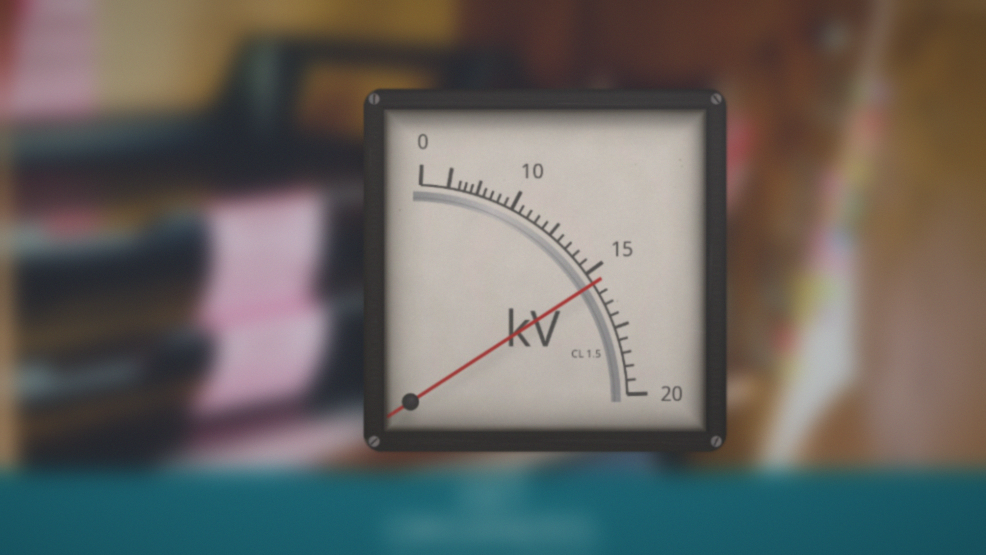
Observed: 15.5 kV
